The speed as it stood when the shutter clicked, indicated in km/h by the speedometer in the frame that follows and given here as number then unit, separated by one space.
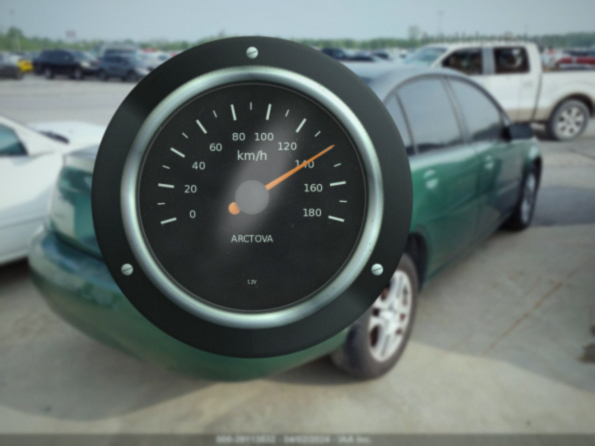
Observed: 140 km/h
